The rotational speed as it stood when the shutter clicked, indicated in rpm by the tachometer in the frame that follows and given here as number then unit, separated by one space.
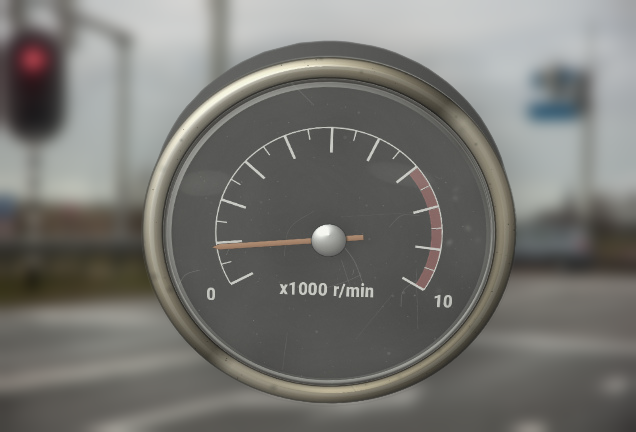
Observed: 1000 rpm
